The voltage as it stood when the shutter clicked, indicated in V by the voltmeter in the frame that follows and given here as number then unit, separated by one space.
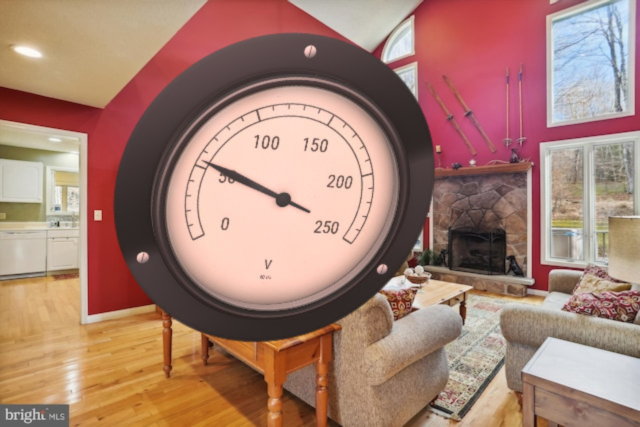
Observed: 55 V
